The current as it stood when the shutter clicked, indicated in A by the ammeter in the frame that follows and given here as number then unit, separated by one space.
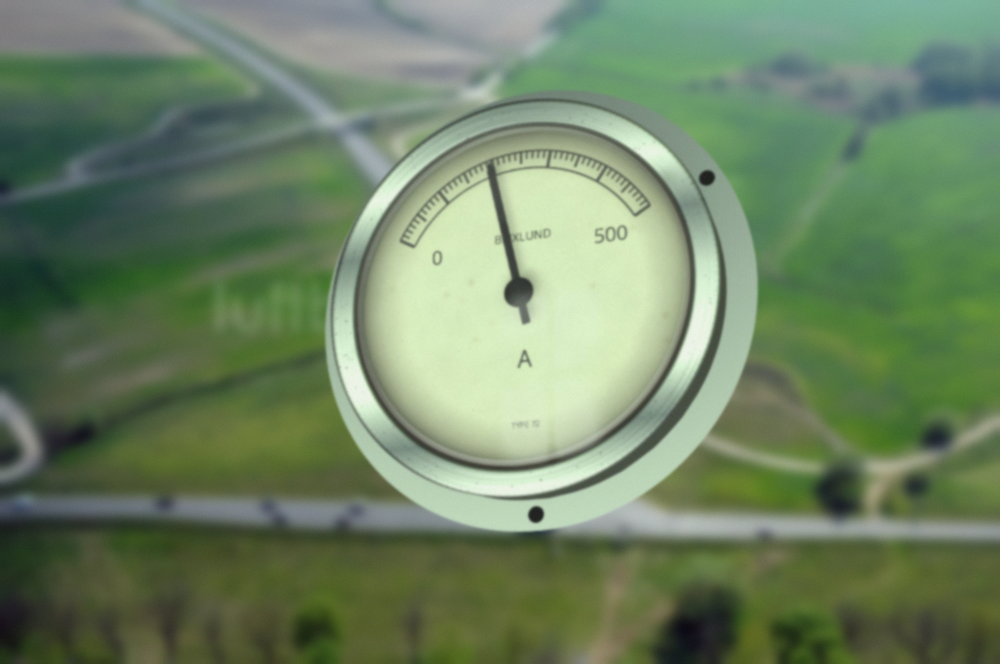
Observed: 200 A
